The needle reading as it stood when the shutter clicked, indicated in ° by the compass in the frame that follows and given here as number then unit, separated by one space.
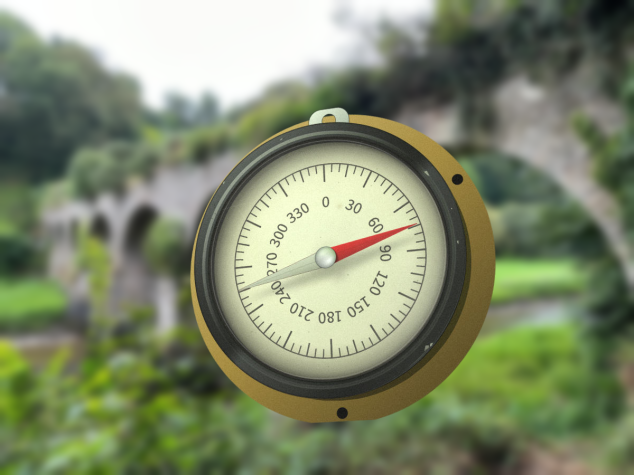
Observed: 75 °
